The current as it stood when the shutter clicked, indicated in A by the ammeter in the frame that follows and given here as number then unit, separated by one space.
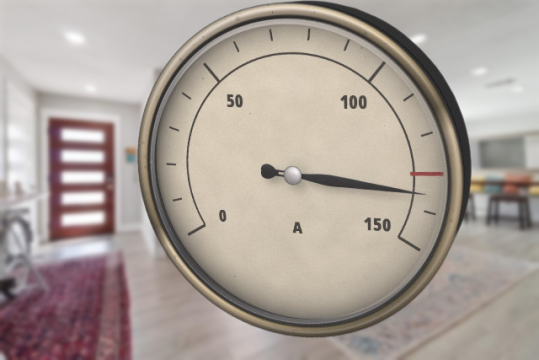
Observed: 135 A
